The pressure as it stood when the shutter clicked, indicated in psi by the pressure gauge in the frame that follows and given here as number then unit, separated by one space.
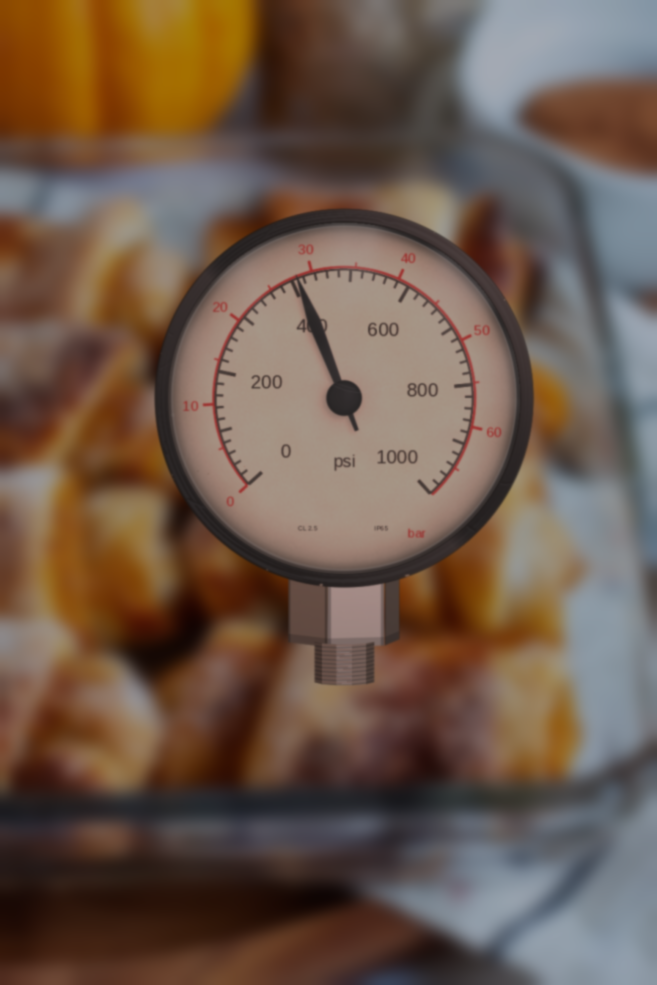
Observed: 410 psi
